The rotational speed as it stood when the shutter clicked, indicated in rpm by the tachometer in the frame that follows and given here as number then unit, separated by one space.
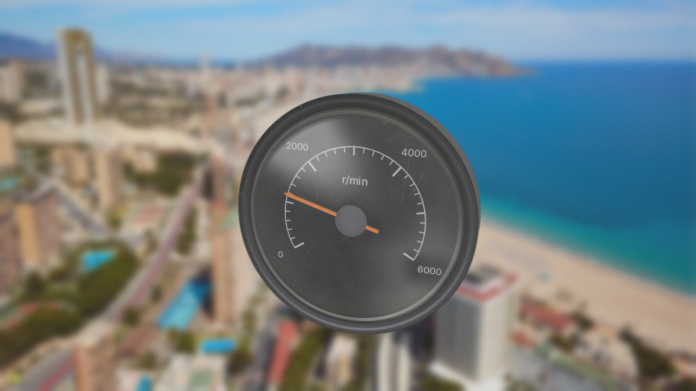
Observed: 1200 rpm
